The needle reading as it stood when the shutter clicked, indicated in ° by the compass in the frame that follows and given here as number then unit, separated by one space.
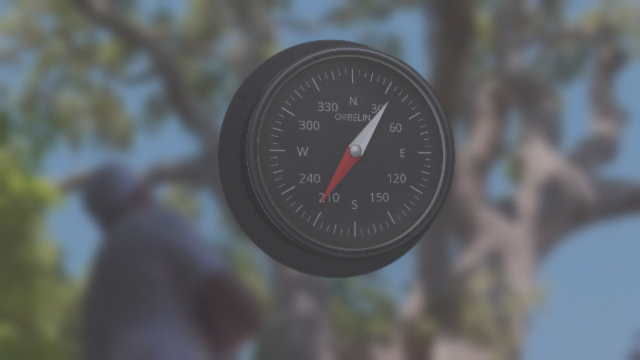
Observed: 215 °
